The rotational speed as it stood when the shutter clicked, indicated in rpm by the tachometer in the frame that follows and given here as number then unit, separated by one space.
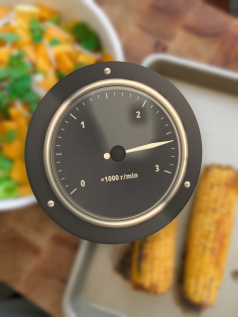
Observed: 2600 rpm
